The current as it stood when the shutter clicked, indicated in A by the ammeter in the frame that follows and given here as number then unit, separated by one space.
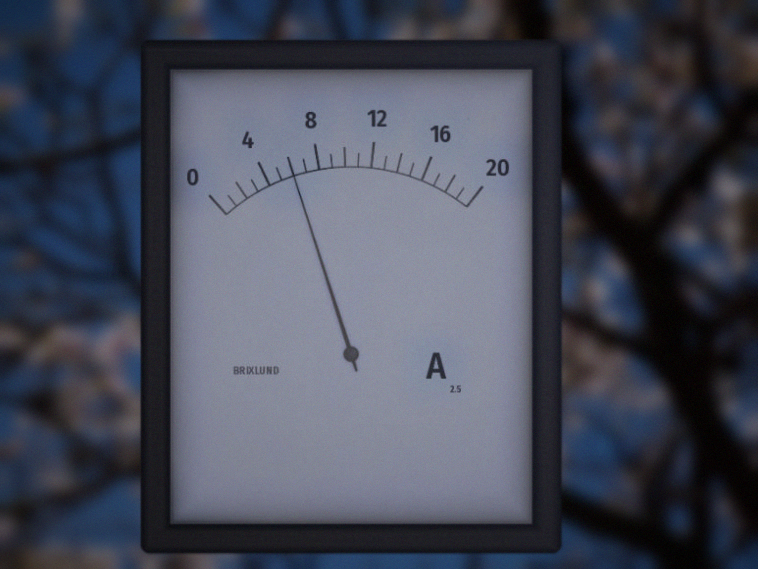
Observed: 6 A
